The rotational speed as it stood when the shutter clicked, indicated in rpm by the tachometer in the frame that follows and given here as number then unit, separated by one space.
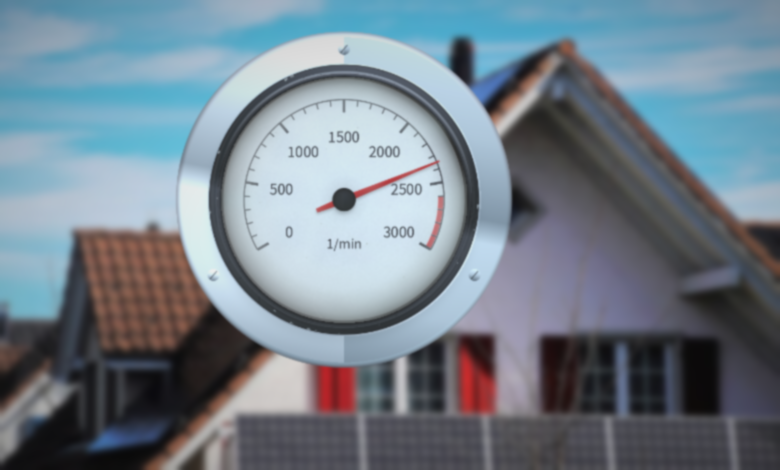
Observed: 2350 rpm
